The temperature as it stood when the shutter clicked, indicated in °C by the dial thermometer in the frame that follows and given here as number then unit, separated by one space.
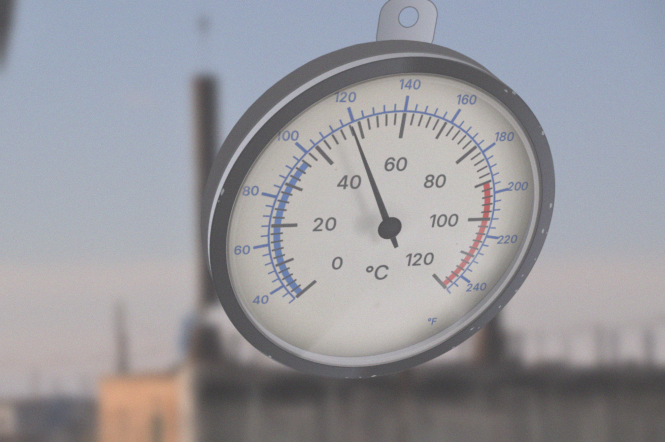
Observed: 48 °C
